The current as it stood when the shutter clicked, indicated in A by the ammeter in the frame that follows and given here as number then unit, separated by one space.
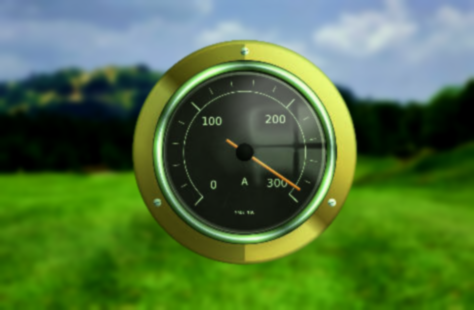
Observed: 290 A
